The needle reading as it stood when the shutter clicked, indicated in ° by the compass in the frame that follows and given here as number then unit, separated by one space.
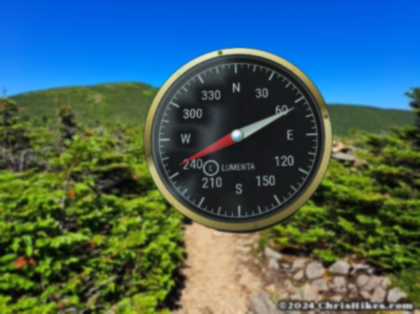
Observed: 245 °
